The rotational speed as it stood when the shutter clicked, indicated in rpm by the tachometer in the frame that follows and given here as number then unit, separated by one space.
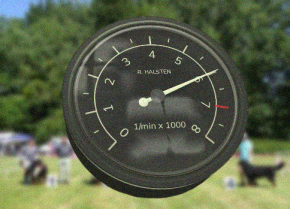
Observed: 6000 rpm
